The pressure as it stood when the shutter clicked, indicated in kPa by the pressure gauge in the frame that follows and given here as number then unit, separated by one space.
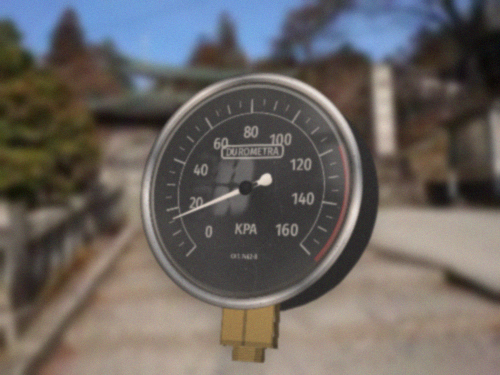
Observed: 15 kPa
